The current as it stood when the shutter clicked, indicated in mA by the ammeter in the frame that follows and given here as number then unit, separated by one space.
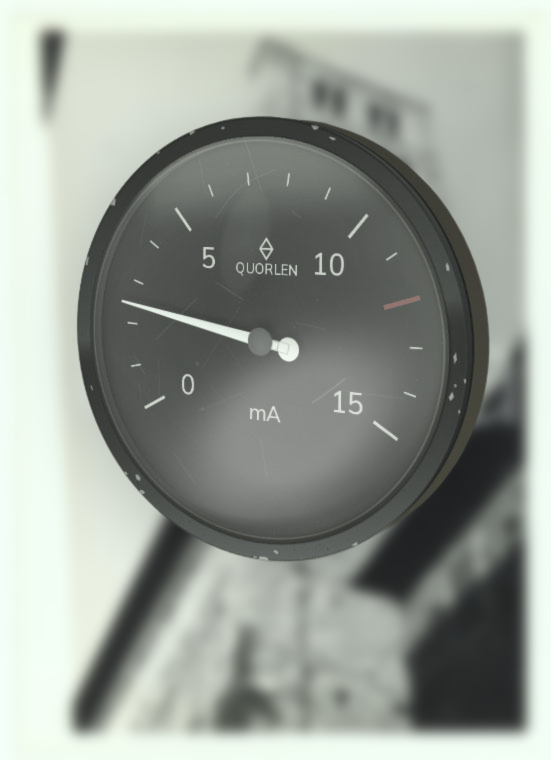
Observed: 2.5 mA
